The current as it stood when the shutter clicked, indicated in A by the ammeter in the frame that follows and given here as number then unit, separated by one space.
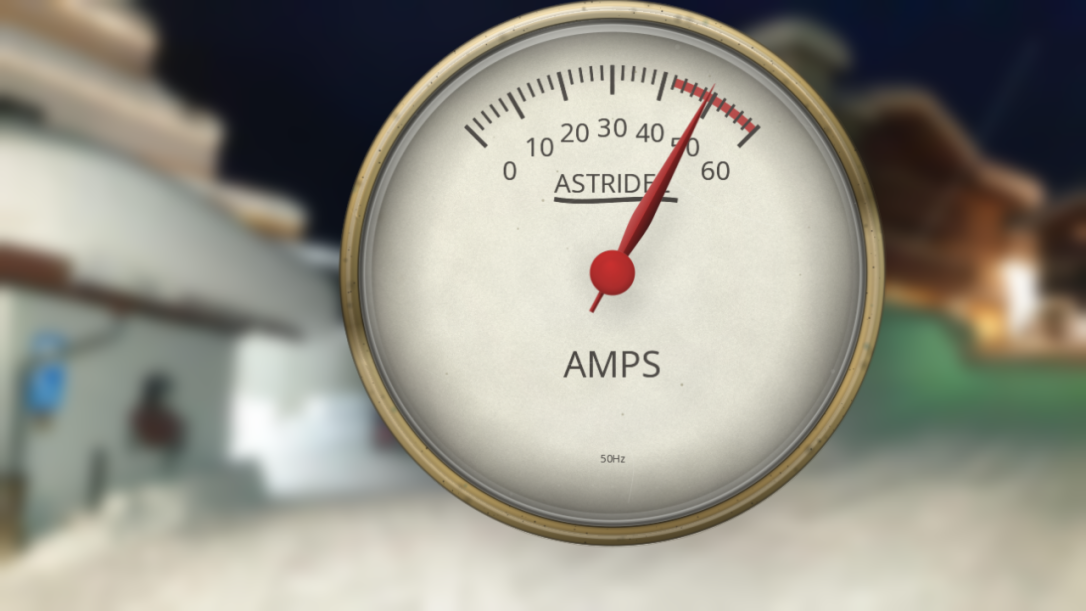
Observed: 49 A
